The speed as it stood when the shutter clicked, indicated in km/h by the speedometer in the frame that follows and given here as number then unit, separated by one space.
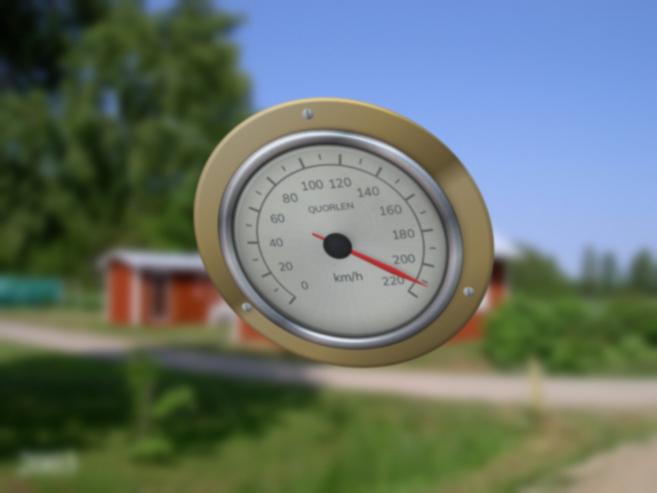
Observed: 210 km/h
